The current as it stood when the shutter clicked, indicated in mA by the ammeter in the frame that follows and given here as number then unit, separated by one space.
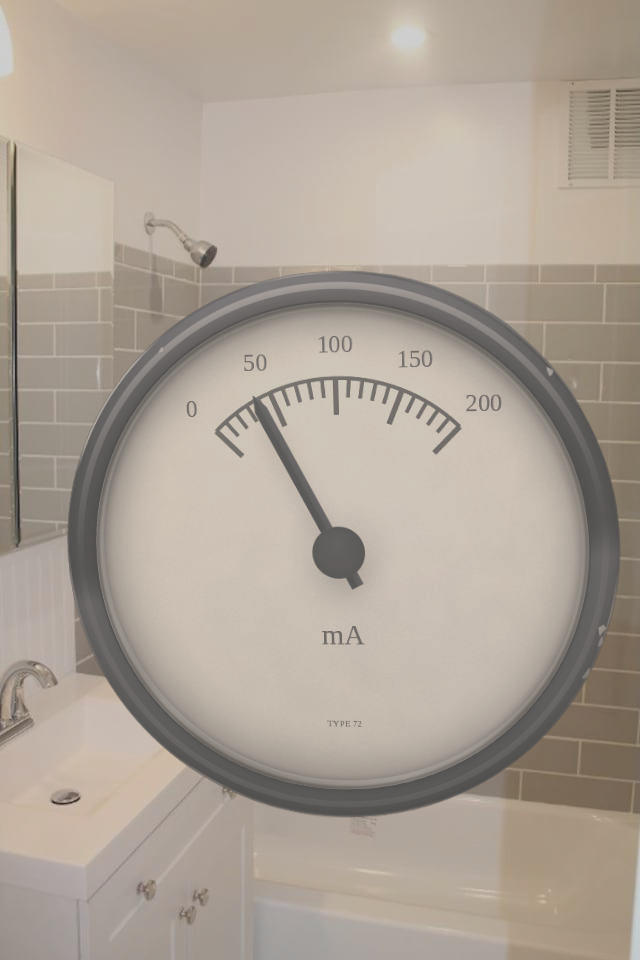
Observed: 40 mA
